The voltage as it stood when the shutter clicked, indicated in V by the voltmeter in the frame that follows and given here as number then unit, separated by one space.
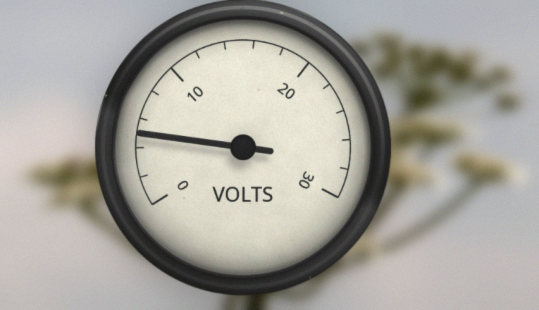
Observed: 5 V
